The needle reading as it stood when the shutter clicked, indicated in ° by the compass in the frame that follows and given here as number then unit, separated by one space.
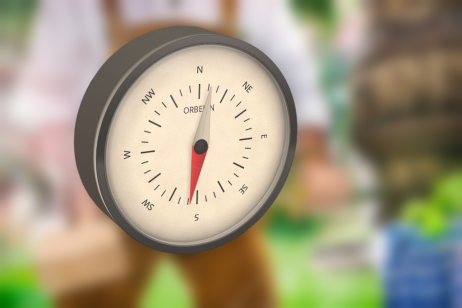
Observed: 190 °
